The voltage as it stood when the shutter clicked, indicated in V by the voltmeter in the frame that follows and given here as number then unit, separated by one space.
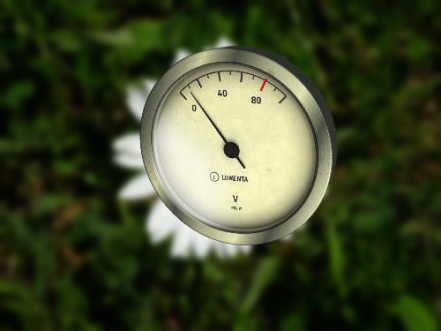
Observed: 10 V
